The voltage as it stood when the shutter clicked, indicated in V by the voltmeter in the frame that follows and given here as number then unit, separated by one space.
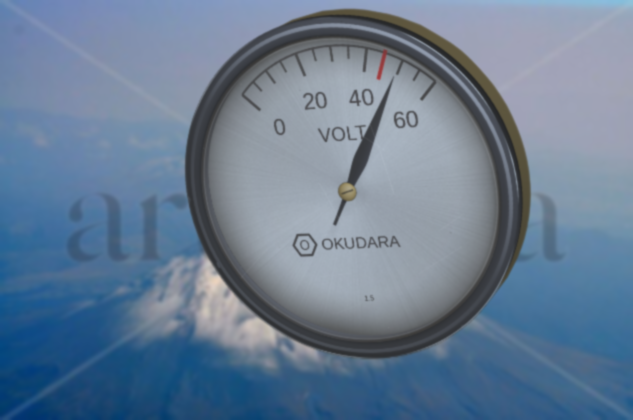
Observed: 50 V
